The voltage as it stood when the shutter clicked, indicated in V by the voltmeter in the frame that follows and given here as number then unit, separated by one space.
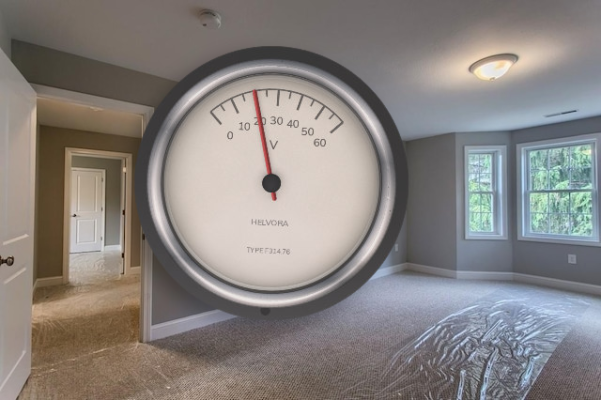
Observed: 20 V
